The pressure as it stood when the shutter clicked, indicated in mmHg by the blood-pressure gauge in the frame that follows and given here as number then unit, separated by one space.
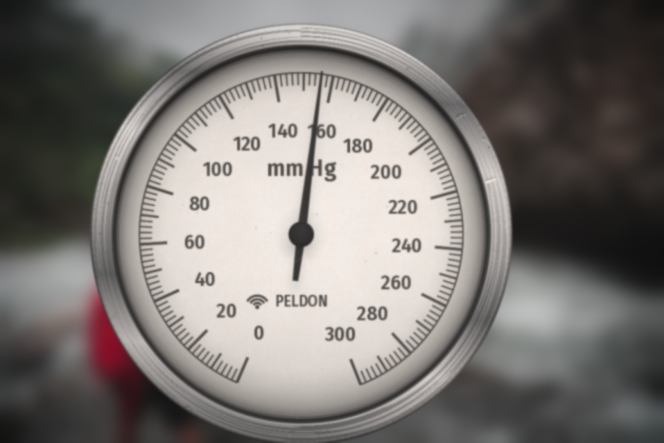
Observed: 156 mmHg
